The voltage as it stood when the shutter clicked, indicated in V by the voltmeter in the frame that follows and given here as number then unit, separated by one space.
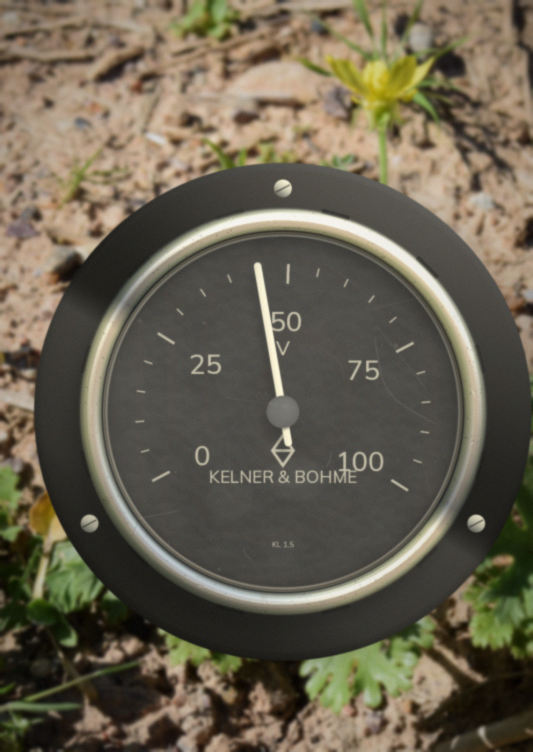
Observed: 45 V
